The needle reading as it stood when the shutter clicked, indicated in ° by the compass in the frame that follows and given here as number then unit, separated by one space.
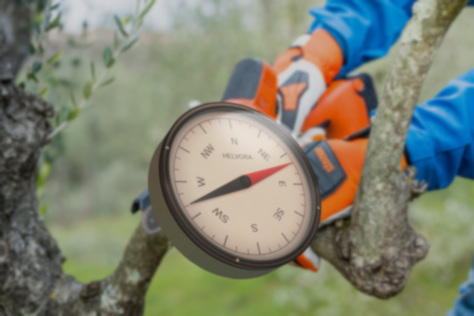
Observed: 70 °
